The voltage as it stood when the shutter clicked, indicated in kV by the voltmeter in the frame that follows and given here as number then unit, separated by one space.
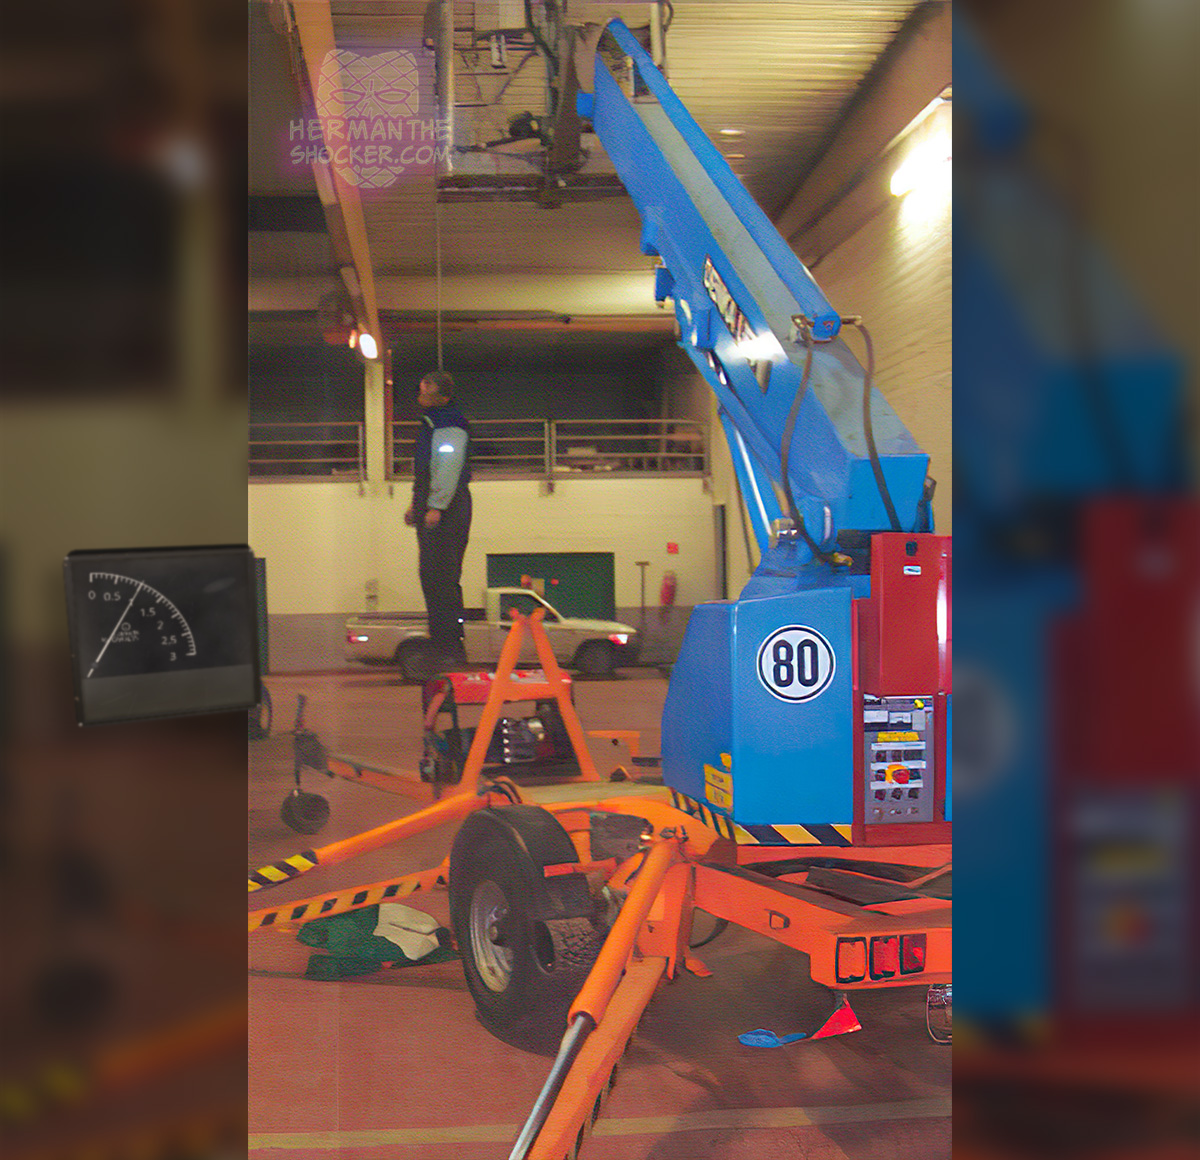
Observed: 1 kV
